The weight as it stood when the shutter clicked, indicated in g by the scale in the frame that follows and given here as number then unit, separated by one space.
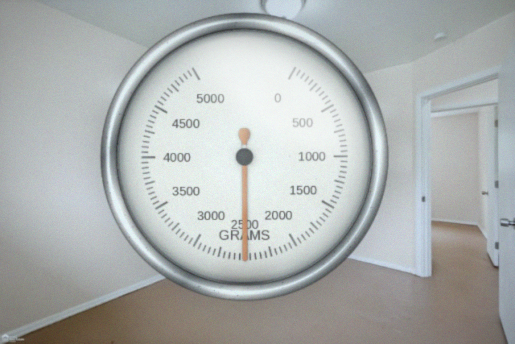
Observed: 2500 g
